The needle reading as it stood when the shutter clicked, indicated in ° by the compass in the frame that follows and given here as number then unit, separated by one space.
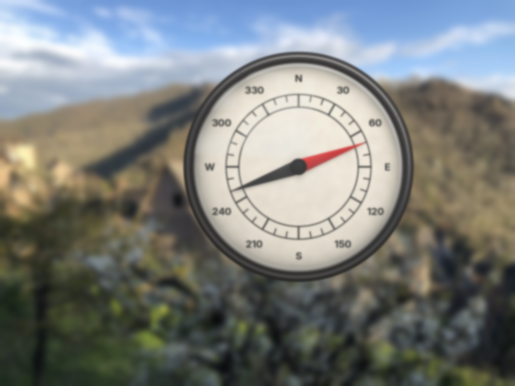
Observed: 70 °
